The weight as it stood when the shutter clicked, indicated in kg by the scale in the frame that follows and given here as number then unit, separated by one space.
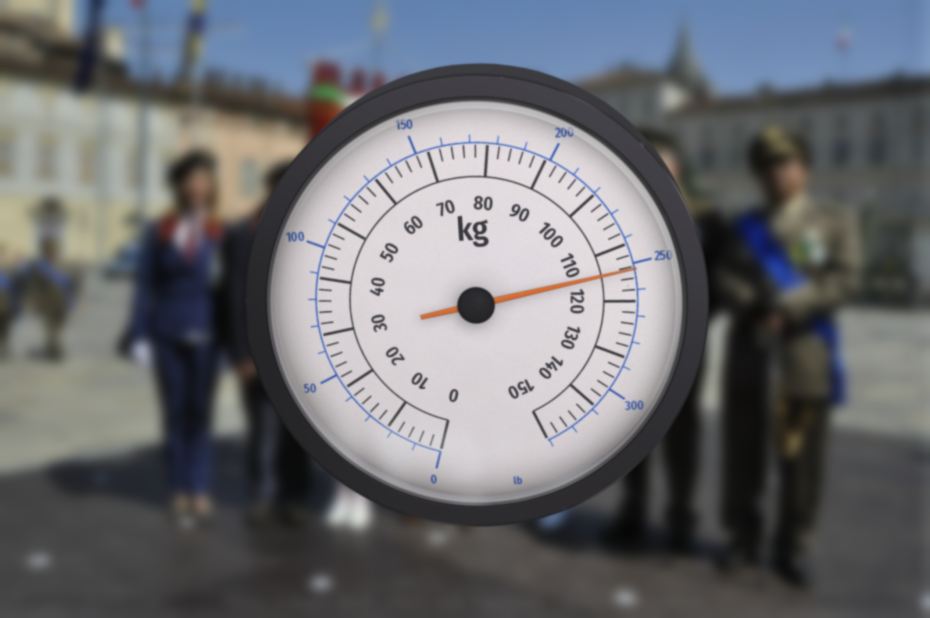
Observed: 114 kg
